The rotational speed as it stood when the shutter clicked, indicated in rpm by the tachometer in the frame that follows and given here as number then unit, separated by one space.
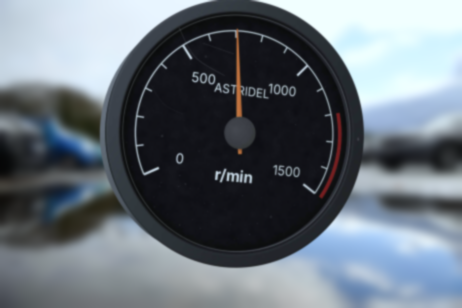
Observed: 700 rpm
